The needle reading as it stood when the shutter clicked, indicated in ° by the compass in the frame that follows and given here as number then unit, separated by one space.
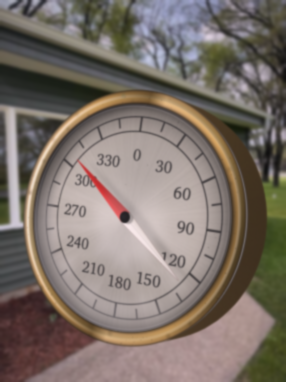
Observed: 307.5 °
